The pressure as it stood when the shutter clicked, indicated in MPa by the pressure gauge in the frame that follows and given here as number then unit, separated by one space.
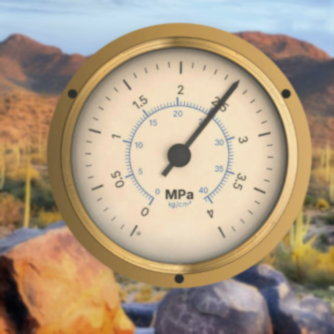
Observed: 2.5 MPa
